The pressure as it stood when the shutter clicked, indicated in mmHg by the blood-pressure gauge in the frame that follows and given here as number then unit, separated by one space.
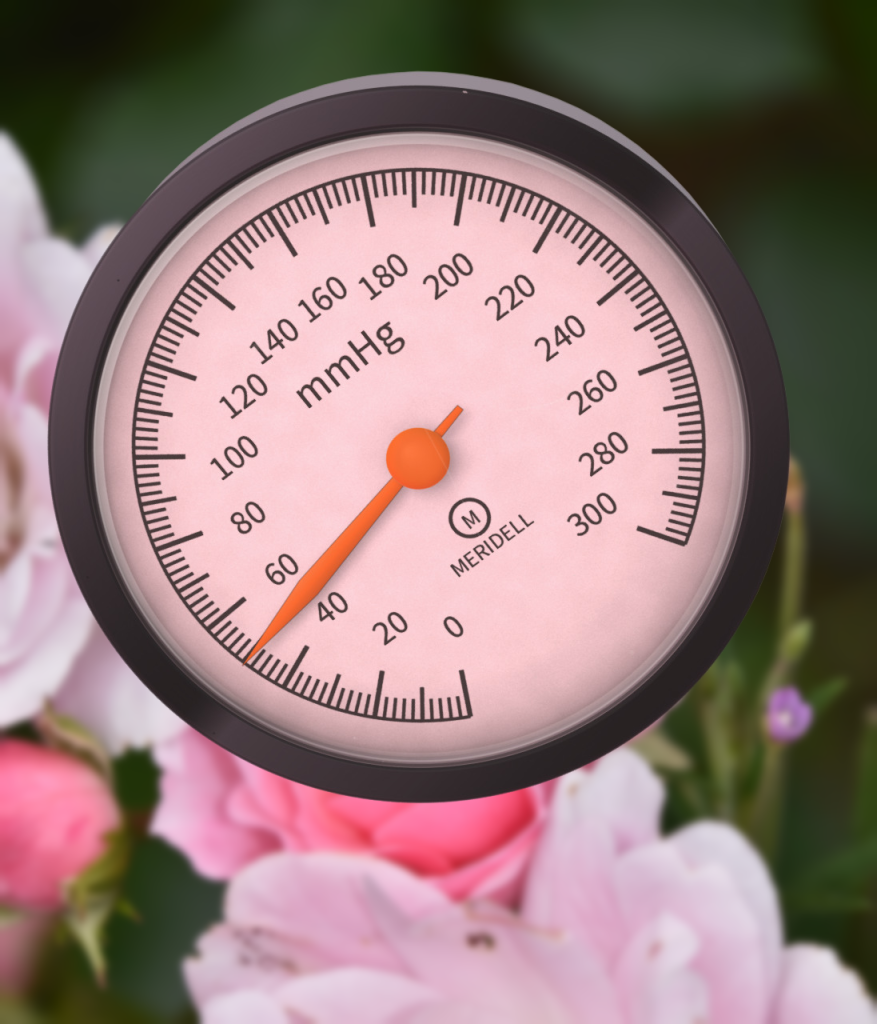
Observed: 50 mmHg
